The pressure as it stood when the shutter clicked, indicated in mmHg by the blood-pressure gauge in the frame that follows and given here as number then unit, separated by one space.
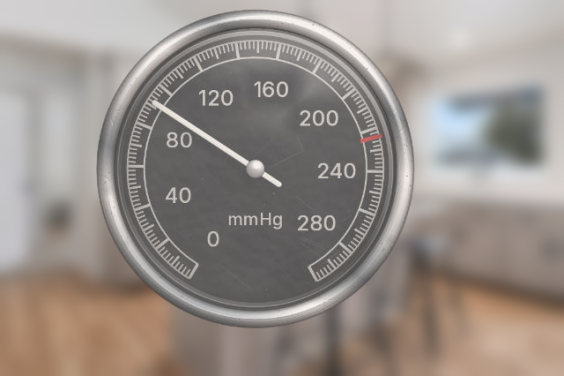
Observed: 92 mmHg
